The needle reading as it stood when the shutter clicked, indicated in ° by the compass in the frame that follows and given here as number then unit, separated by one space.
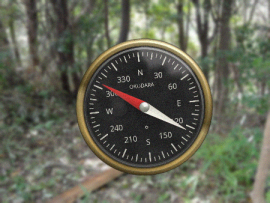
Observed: 305 °
